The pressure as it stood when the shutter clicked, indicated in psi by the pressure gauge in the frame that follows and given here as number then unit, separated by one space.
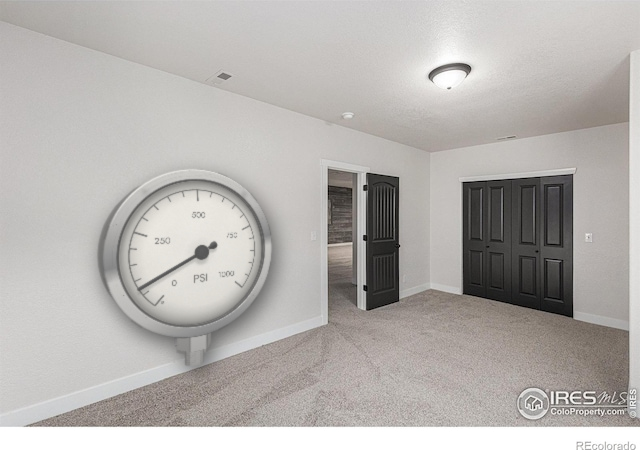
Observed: 75 psi
